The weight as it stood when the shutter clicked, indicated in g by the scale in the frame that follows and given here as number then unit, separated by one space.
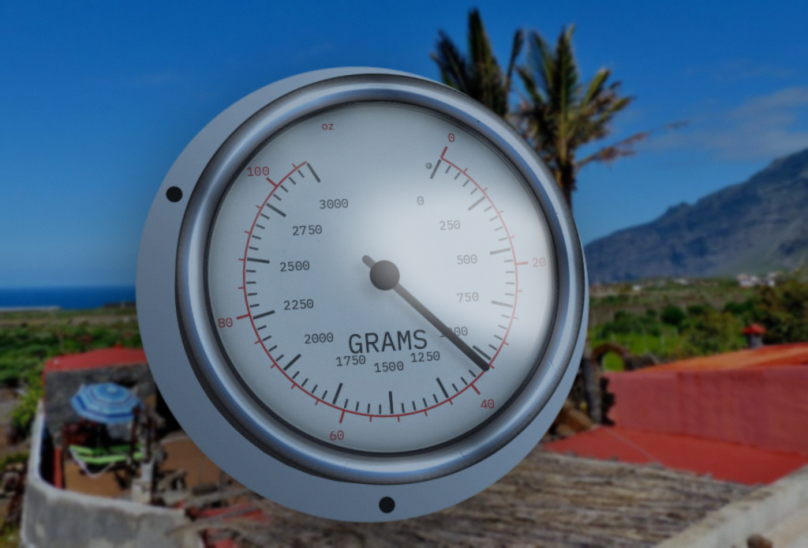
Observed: 1050 g
